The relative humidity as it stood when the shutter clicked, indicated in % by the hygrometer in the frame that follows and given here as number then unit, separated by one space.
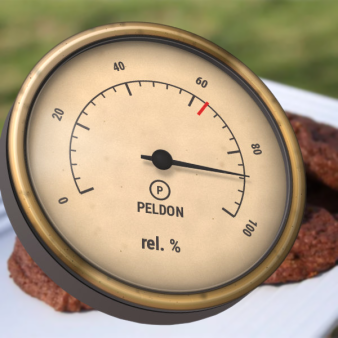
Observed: 88 %
